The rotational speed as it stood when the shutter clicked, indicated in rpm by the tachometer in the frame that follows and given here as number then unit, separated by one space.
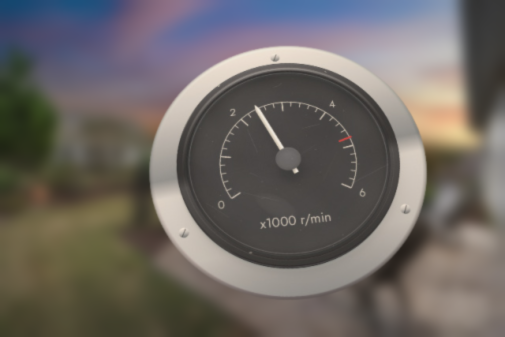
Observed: 2400 rpm
